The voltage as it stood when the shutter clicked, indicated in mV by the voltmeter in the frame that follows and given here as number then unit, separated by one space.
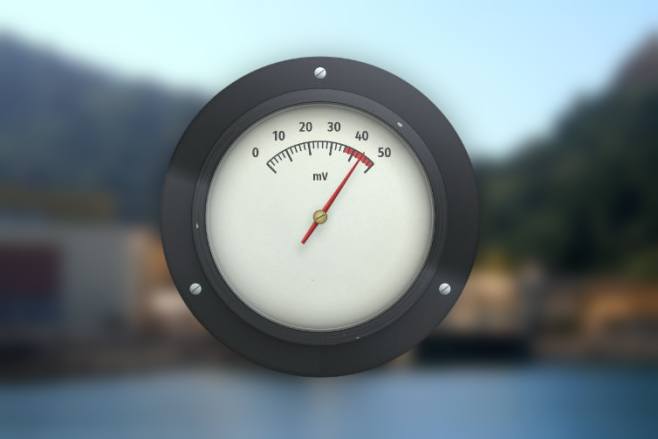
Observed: 44 mV
